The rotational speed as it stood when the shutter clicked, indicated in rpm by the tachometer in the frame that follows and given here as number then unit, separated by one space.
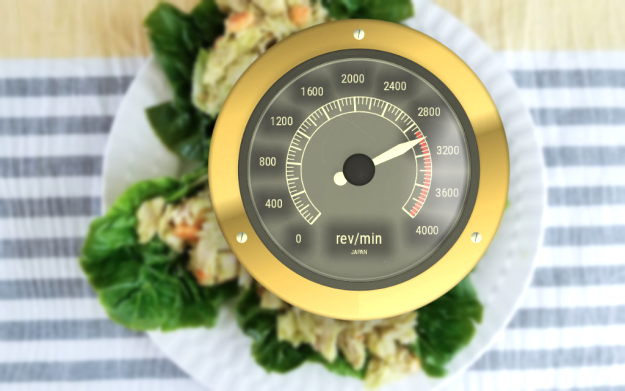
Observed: 3000 rpm
